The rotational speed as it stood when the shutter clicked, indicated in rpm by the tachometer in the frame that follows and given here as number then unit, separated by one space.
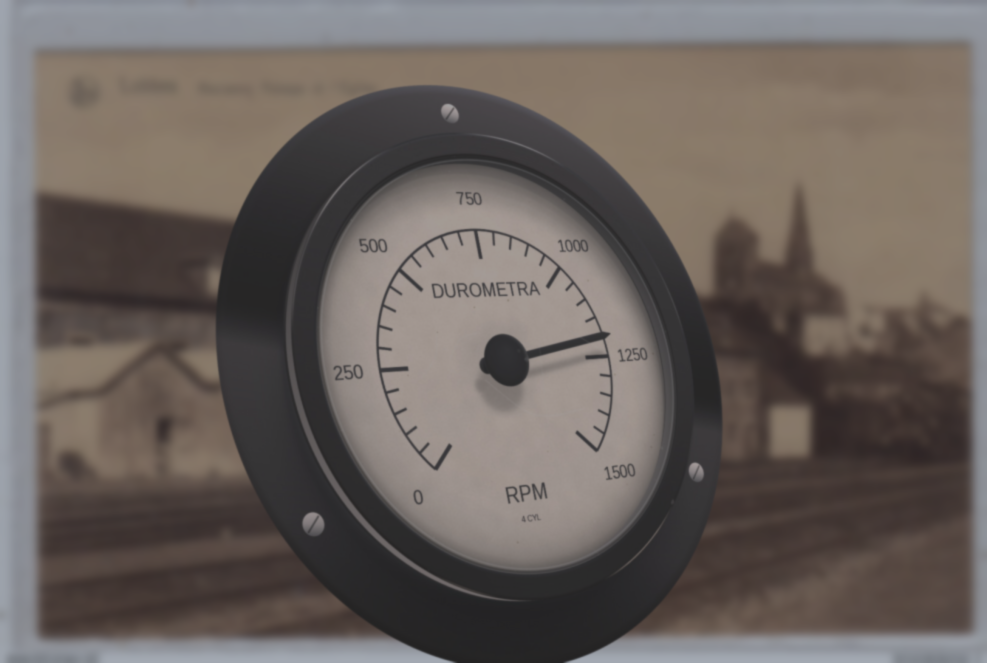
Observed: 1200 rpm
